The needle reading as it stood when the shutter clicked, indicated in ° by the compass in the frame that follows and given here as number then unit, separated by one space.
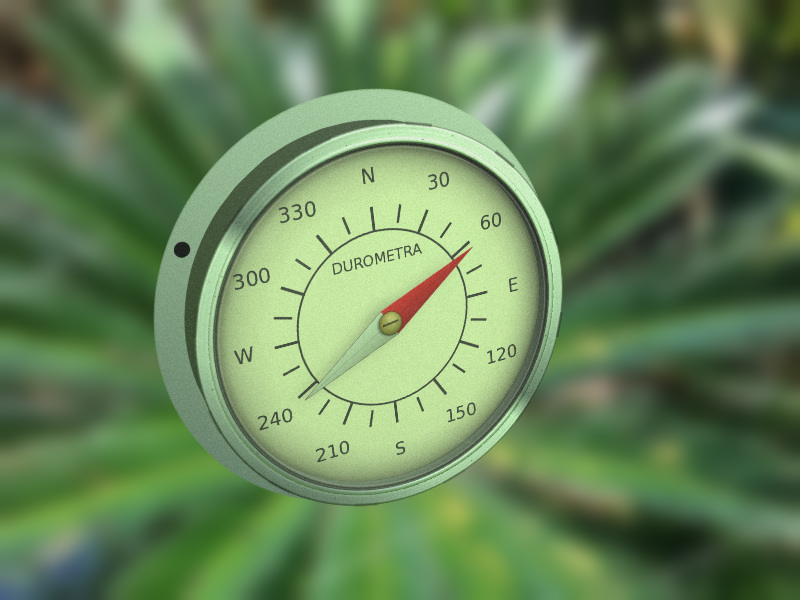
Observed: 60 °
